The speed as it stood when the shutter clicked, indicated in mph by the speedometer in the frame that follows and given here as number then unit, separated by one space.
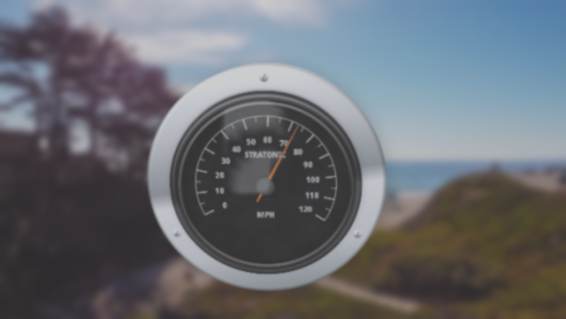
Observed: 72.5 mph
